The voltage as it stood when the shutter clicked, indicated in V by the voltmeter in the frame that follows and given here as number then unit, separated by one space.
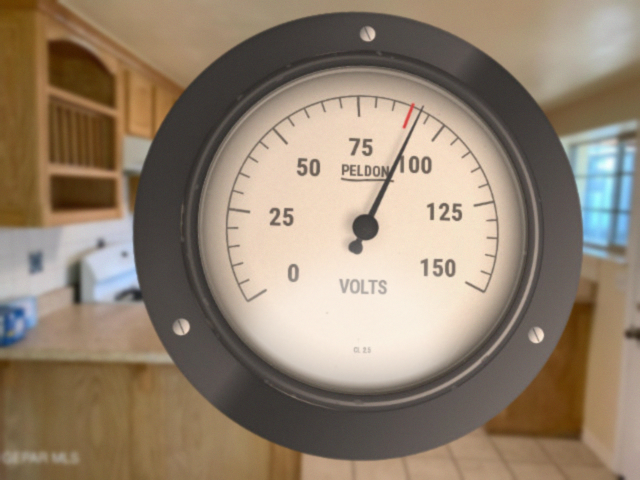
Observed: 92.5 V
